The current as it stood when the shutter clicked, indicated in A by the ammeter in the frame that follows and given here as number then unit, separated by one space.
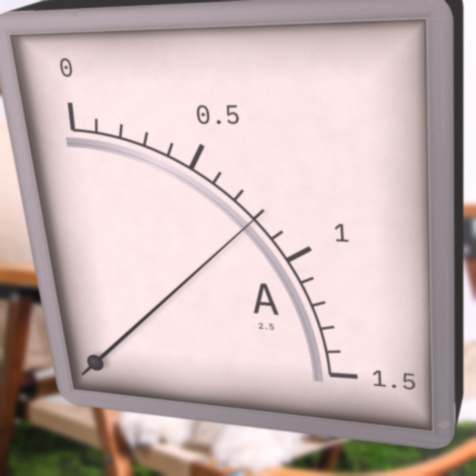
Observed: 0.8 A
